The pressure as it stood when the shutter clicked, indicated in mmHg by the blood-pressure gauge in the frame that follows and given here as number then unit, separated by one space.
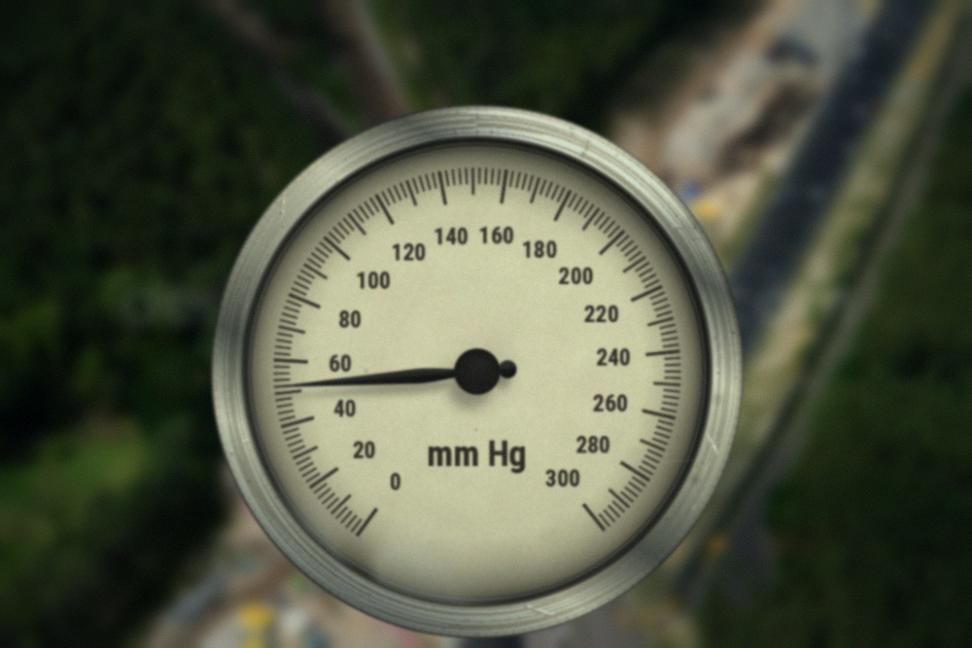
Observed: 52 mmHg
